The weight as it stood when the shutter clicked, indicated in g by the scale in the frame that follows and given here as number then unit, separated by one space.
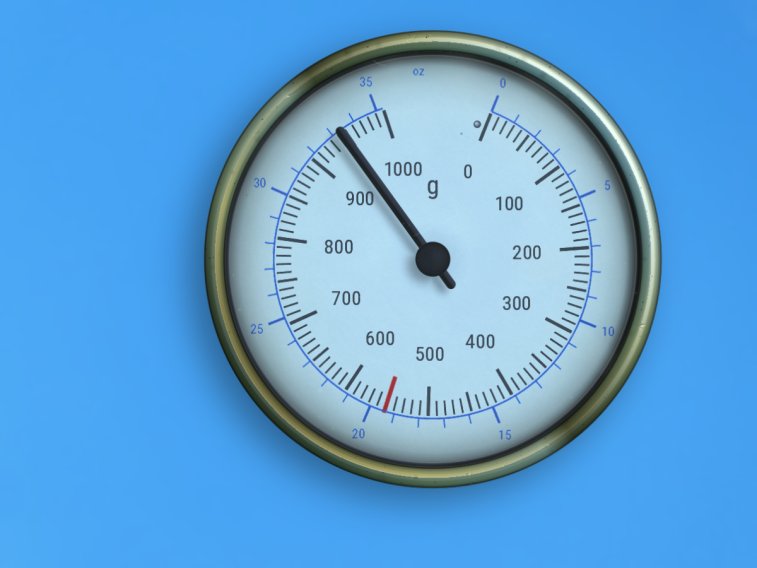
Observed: 945 g
